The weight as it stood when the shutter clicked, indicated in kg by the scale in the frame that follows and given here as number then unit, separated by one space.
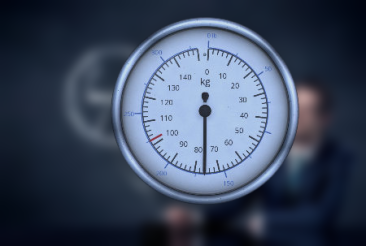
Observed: 76 kg
